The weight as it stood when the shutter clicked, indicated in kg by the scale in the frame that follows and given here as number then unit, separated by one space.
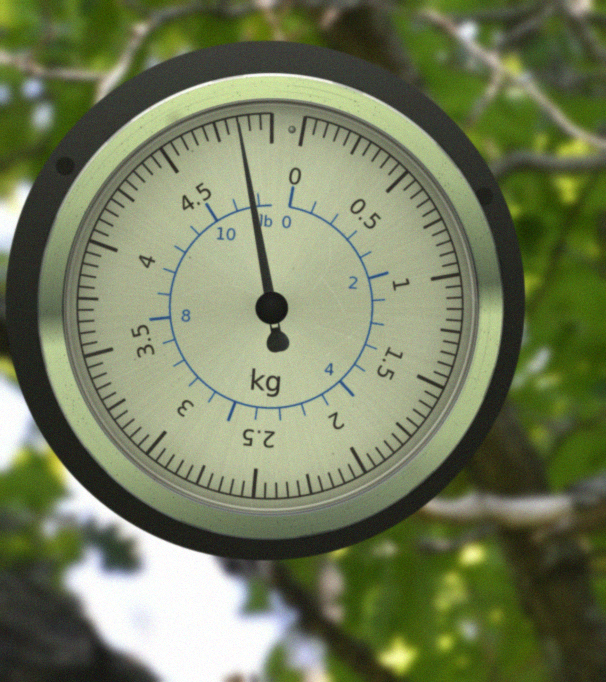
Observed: 4.85 kg
